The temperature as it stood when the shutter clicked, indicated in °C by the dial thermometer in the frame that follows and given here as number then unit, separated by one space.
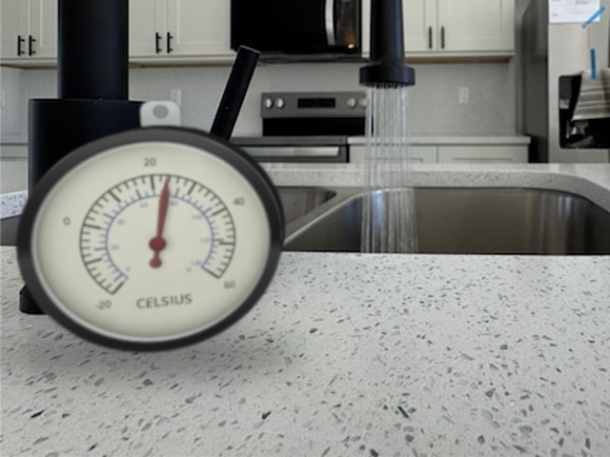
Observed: 24 °C
